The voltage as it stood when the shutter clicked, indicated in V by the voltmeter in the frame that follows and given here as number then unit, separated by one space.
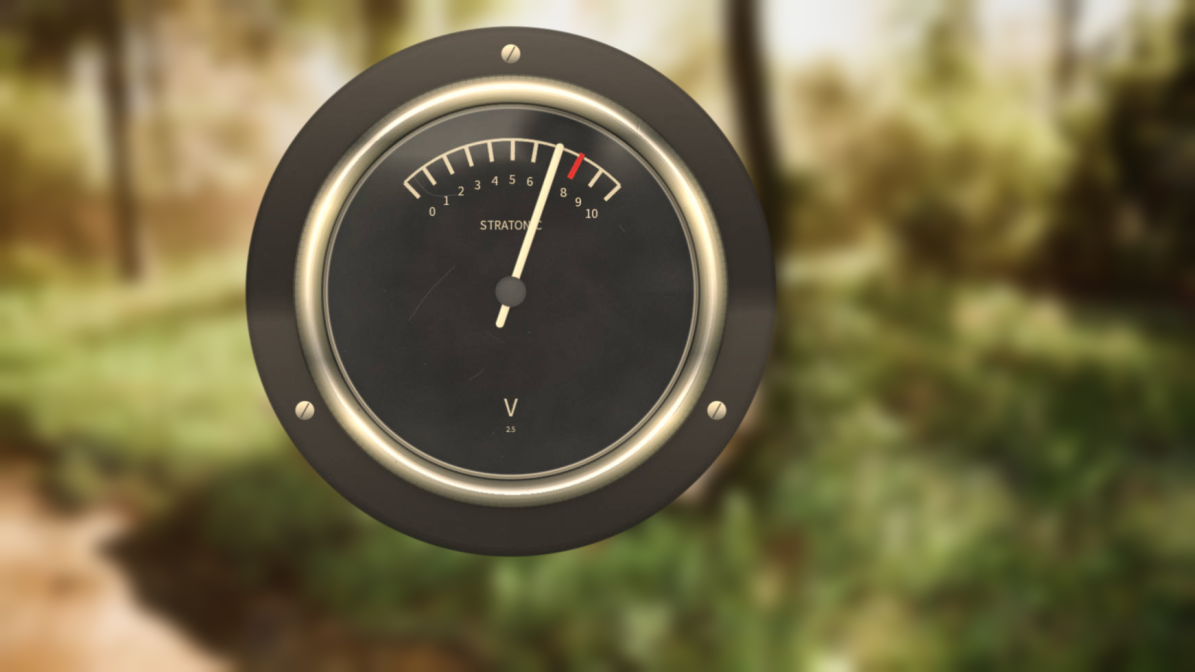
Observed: 7 V
